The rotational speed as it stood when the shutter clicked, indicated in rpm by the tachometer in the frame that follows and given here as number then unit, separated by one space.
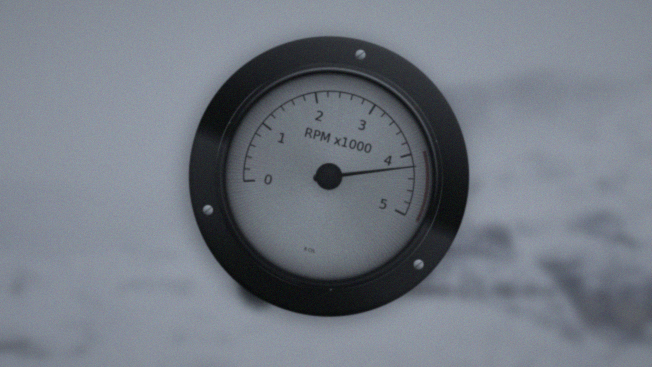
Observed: 4200 rpm
